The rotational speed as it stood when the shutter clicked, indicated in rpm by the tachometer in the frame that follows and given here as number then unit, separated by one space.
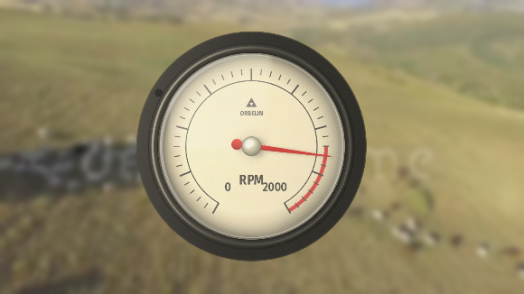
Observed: 1650 rpm
